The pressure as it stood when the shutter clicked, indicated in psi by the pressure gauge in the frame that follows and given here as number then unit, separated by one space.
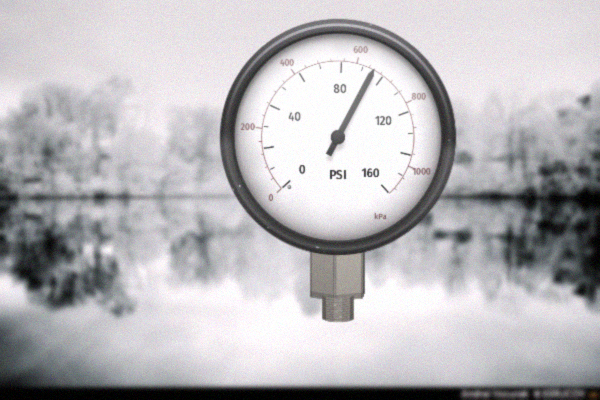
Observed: 95 psi
